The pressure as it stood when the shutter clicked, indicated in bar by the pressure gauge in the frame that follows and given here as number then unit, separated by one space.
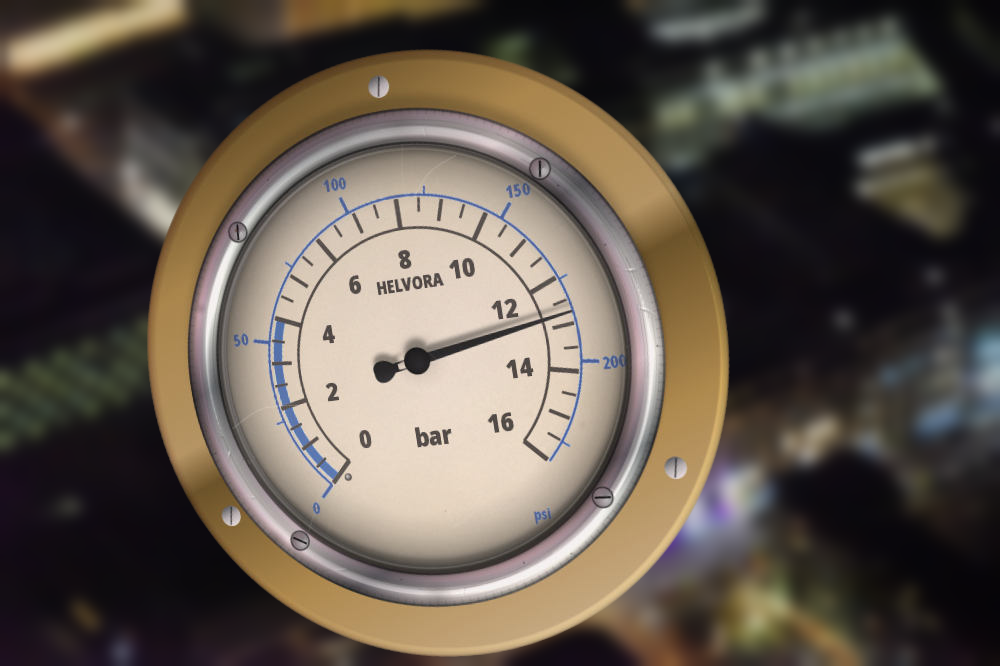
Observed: 12.75 bar
